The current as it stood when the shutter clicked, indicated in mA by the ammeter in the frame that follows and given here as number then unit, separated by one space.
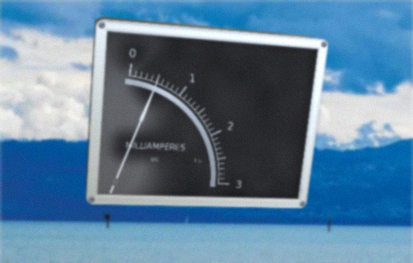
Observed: 0.5 mA
